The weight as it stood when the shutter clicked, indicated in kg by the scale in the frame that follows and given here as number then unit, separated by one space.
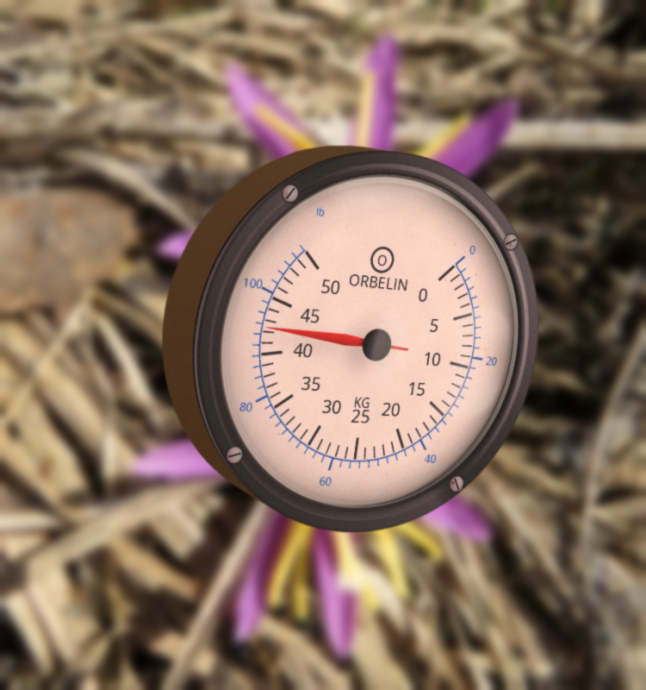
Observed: 42.5 kg
